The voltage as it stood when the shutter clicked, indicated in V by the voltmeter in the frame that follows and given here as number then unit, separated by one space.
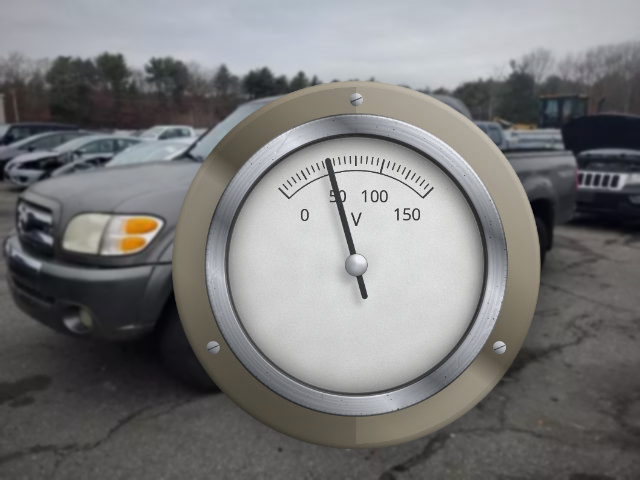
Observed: 50 V
